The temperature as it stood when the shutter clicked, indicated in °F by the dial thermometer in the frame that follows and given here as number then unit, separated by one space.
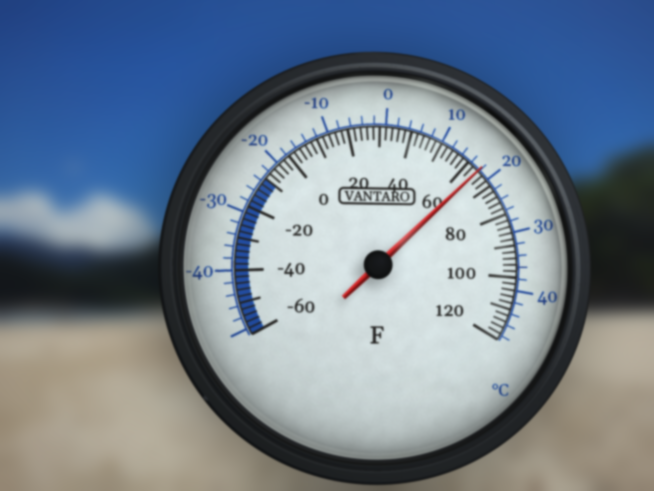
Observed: 64 °F
